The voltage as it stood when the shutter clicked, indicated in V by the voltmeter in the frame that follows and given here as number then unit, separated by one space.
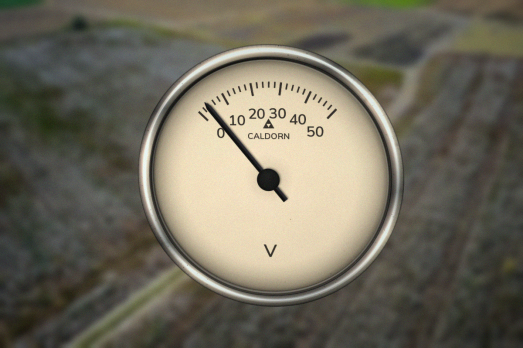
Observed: 4 V
